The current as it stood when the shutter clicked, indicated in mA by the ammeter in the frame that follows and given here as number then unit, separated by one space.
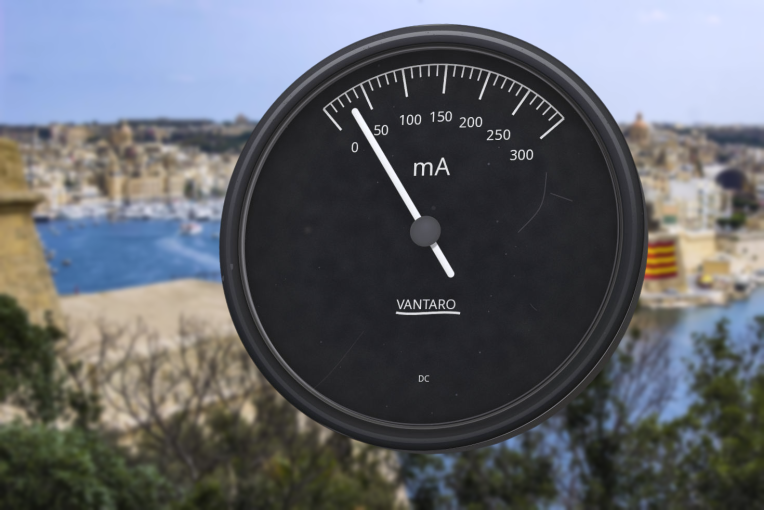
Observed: 30 mA
